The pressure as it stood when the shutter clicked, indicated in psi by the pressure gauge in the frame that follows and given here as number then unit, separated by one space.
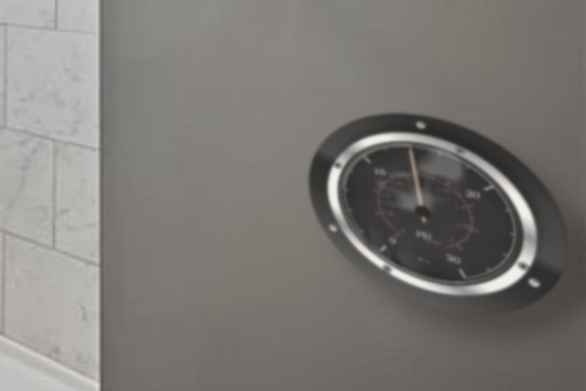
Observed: 14 psi
